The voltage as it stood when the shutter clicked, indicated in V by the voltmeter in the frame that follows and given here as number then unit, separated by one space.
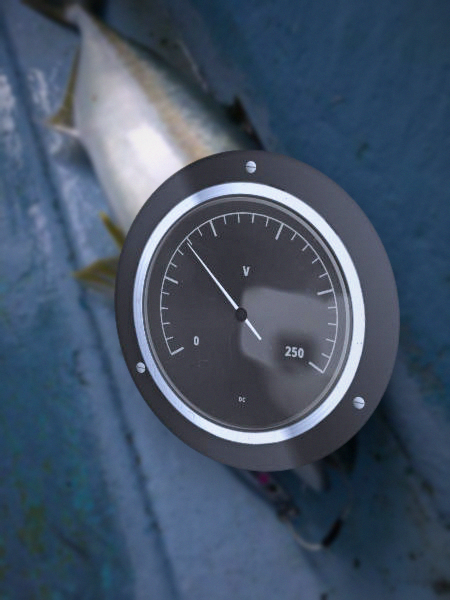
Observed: 80 V
